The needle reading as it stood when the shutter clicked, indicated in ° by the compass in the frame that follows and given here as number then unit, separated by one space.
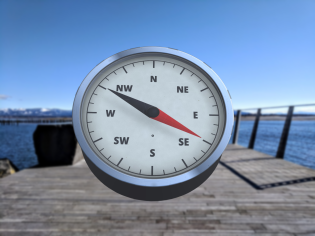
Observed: 120 °
